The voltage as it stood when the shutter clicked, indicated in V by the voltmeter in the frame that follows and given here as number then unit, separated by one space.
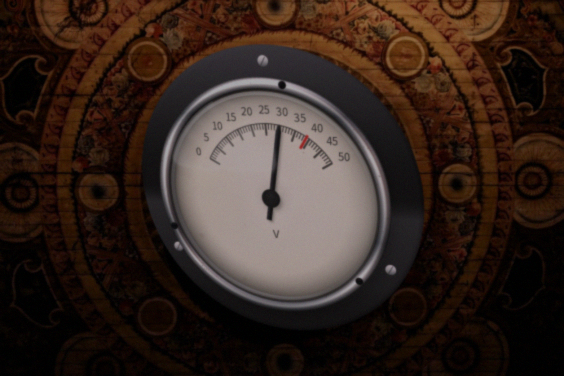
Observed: 30 V
